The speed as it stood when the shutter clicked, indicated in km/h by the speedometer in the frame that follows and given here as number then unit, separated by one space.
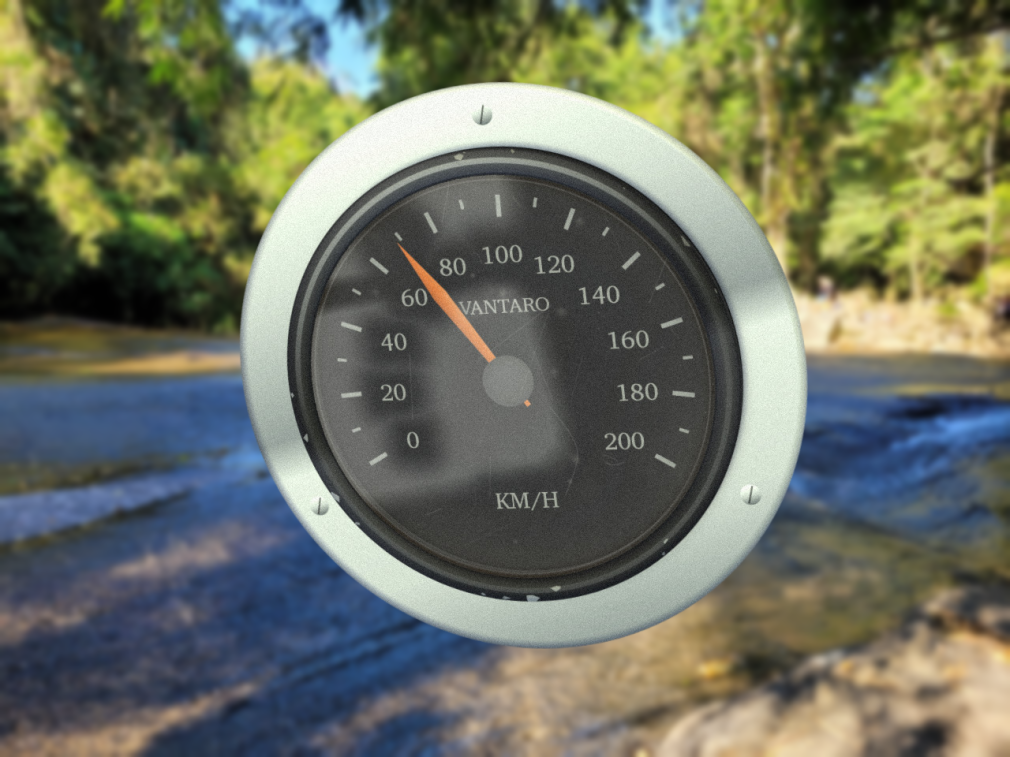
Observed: 70 km/h
